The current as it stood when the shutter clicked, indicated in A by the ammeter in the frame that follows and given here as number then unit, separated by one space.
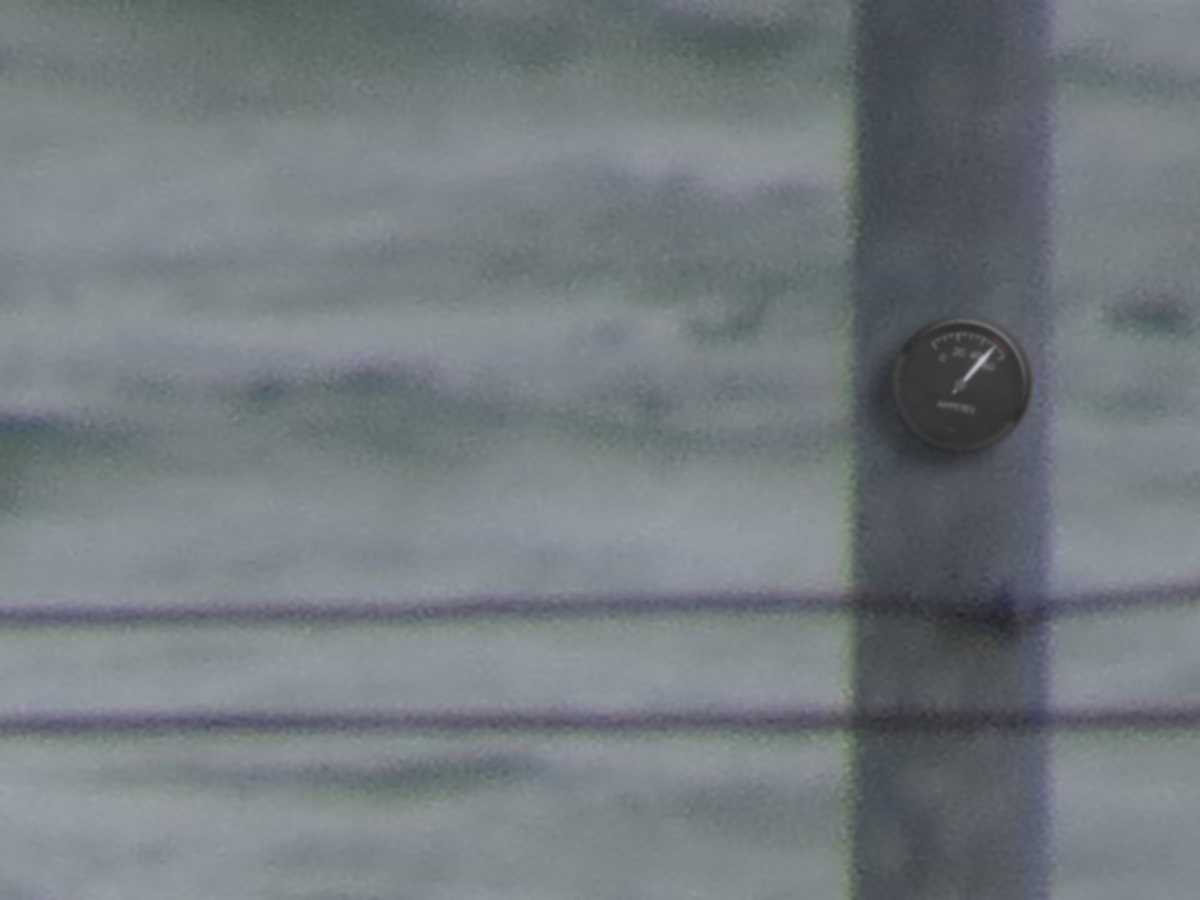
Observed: 50 A
